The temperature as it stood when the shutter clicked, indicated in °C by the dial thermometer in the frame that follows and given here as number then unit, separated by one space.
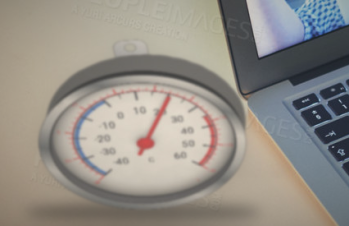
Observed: 20 °C
